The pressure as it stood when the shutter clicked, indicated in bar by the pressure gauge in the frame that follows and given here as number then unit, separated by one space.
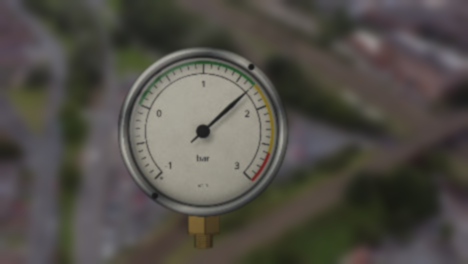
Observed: 1.7 bar
